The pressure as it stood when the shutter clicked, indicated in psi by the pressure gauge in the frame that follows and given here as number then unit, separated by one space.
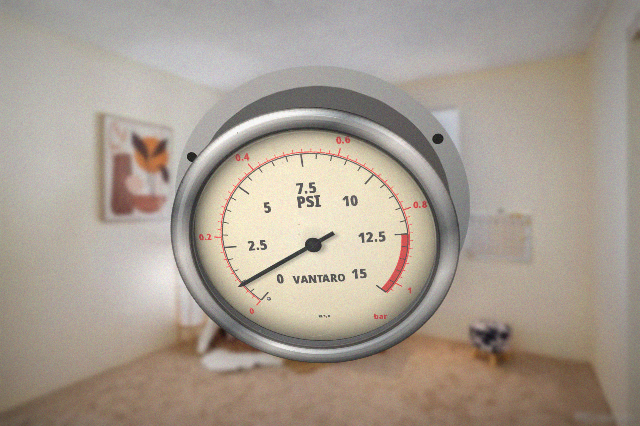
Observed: 1 psi
